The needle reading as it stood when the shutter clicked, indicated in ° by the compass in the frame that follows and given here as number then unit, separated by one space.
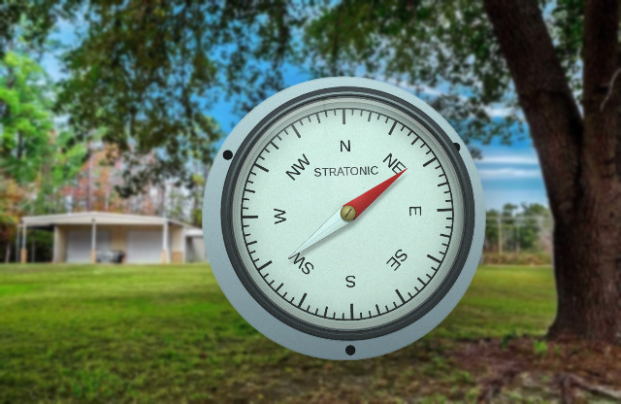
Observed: 55 °
